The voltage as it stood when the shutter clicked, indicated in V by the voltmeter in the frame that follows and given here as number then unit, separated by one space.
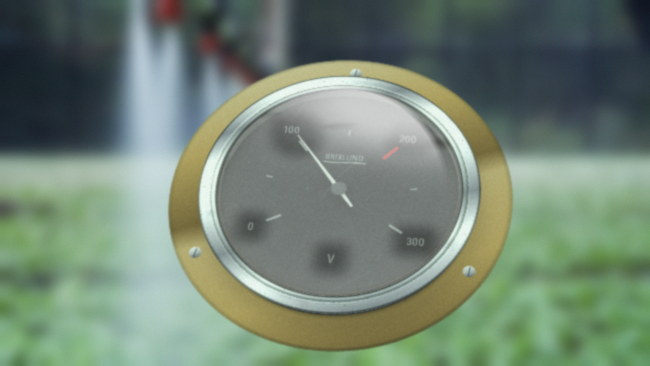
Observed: 100 V
